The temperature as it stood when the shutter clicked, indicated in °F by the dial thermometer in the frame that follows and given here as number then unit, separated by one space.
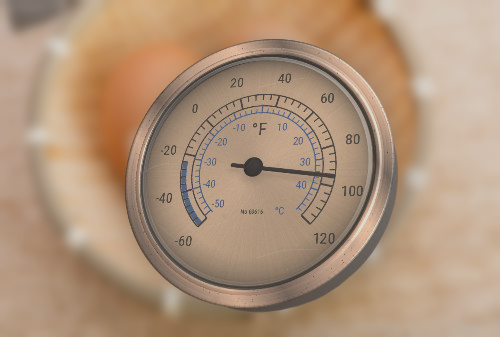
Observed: 96 °F
